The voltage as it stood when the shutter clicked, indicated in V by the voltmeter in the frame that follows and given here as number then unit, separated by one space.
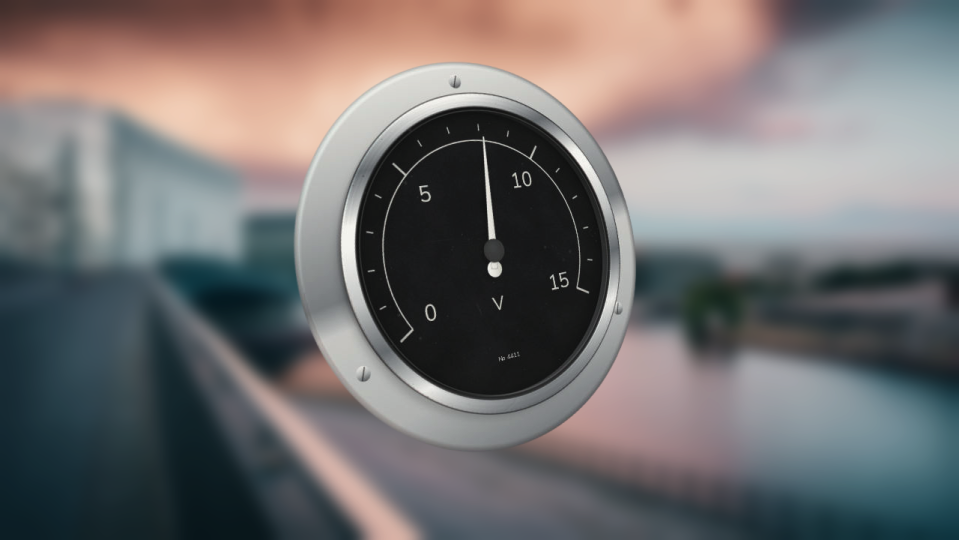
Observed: 8 V
